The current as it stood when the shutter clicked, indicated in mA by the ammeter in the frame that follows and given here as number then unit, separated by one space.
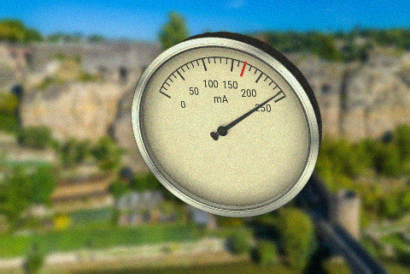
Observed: 240 mA
